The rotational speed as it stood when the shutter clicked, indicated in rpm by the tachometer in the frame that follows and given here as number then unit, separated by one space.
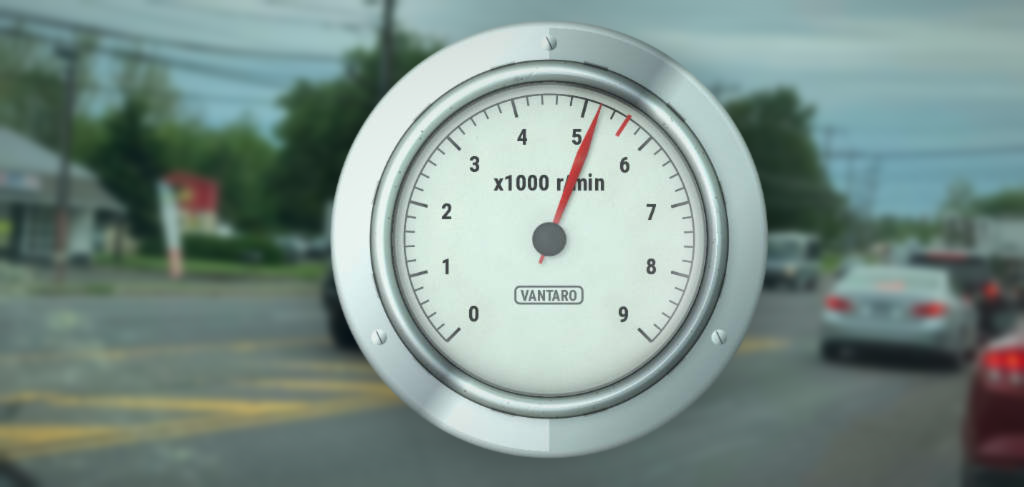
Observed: 5200 rpm
